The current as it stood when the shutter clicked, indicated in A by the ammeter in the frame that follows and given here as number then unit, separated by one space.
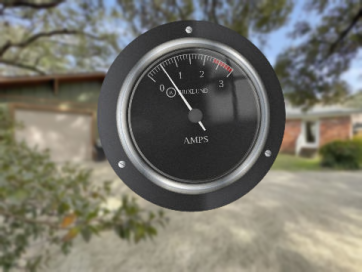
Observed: 0.5 A
